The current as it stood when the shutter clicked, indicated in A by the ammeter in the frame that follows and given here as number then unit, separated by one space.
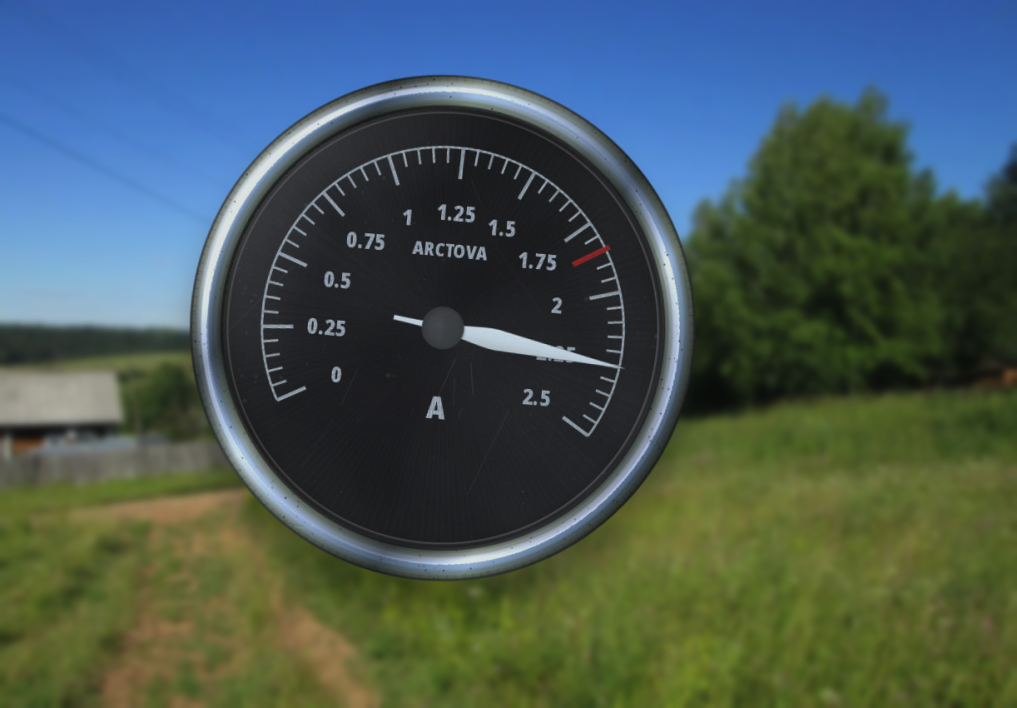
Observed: 2.25 A
